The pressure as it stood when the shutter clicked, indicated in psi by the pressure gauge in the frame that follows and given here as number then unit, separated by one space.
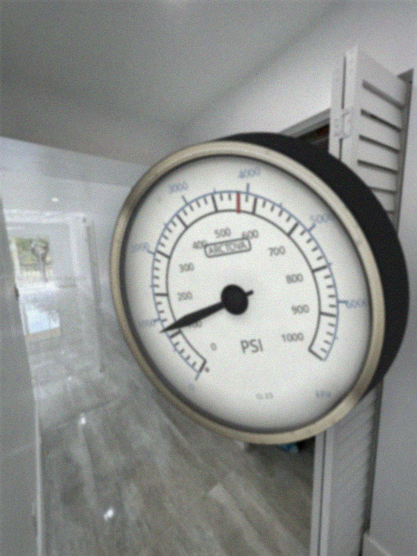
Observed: 120 psi
